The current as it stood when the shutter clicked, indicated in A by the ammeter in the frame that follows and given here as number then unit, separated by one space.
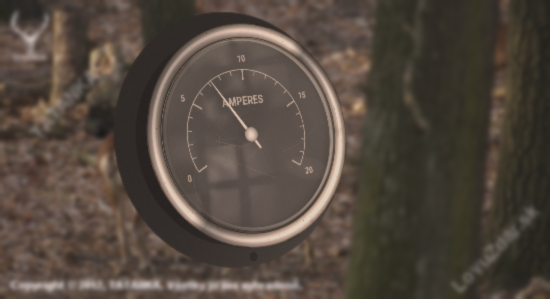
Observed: 7 A
